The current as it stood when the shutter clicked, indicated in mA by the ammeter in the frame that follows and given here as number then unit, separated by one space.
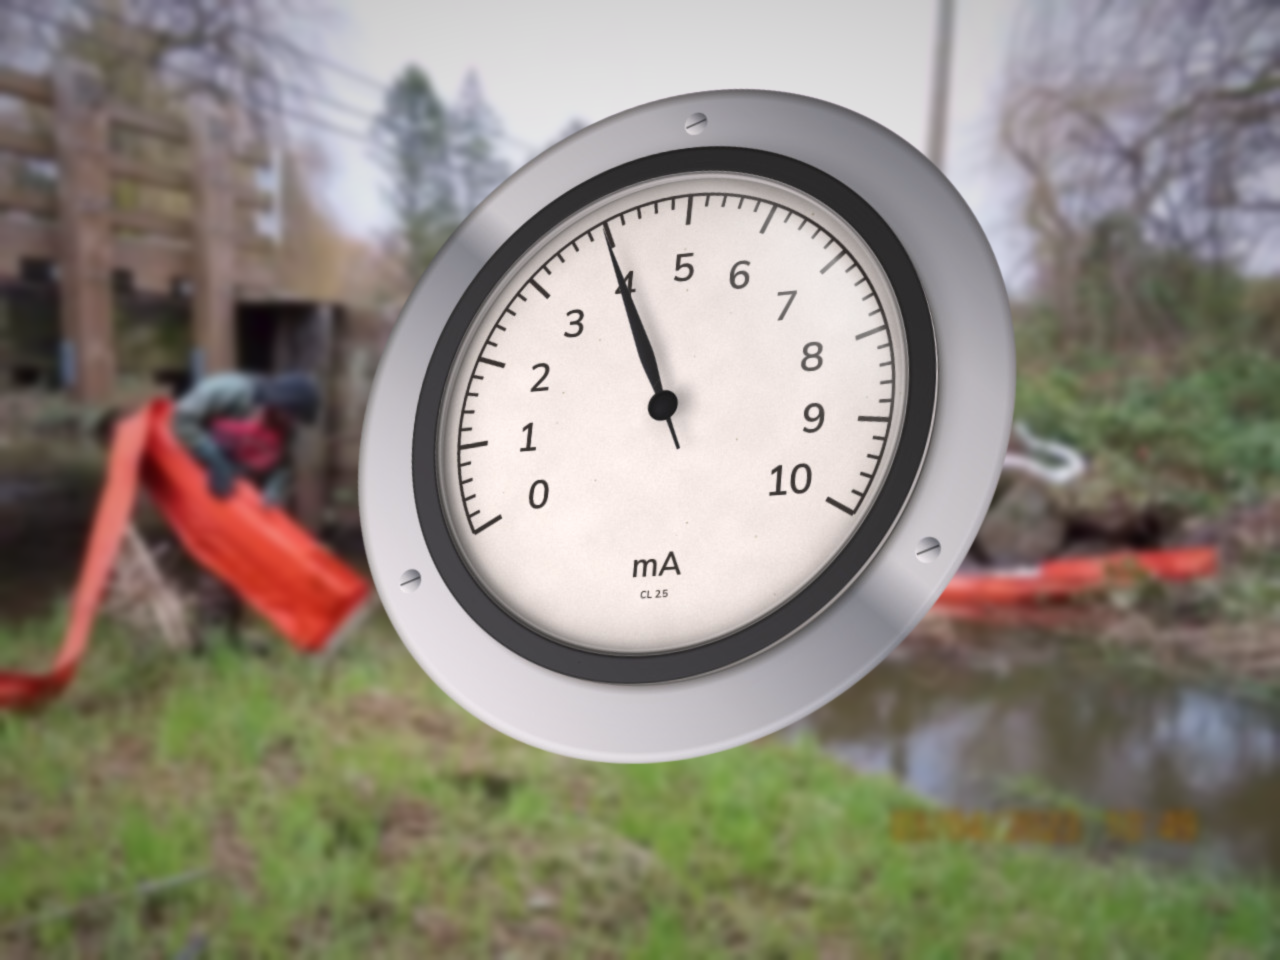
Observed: 4 mA
